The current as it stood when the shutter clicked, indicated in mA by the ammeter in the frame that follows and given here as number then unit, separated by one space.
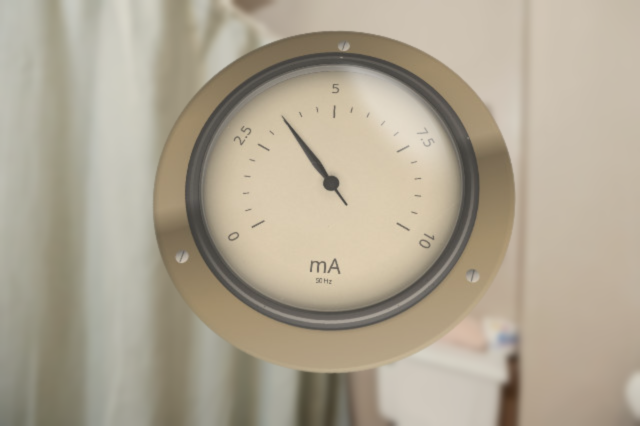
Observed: 3.5 mA
